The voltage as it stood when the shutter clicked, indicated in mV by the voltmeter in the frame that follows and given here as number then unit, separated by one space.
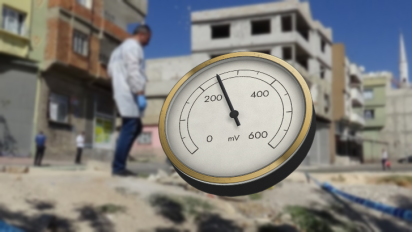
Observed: 250 mV
